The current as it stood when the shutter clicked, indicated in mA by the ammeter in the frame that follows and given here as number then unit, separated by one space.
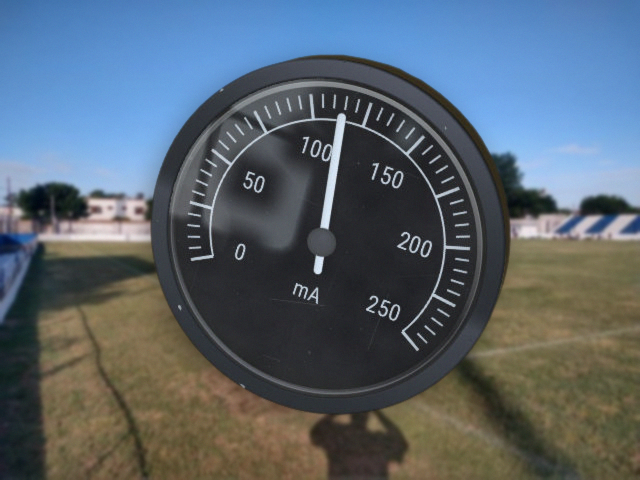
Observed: 115 mA
